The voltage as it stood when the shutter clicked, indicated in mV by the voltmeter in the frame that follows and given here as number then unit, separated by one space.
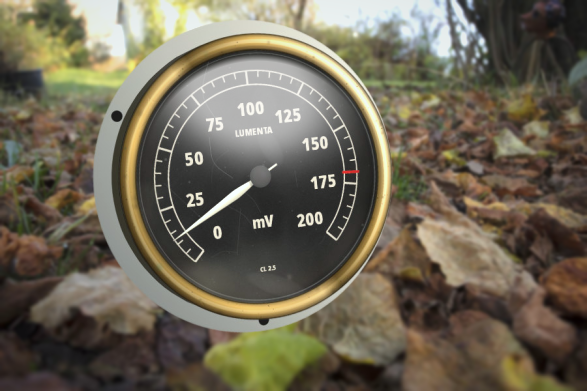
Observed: 12.5 mV
